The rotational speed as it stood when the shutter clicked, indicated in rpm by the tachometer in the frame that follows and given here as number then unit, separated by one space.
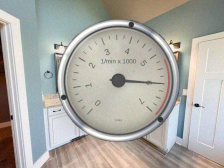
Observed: 6000 rpm
